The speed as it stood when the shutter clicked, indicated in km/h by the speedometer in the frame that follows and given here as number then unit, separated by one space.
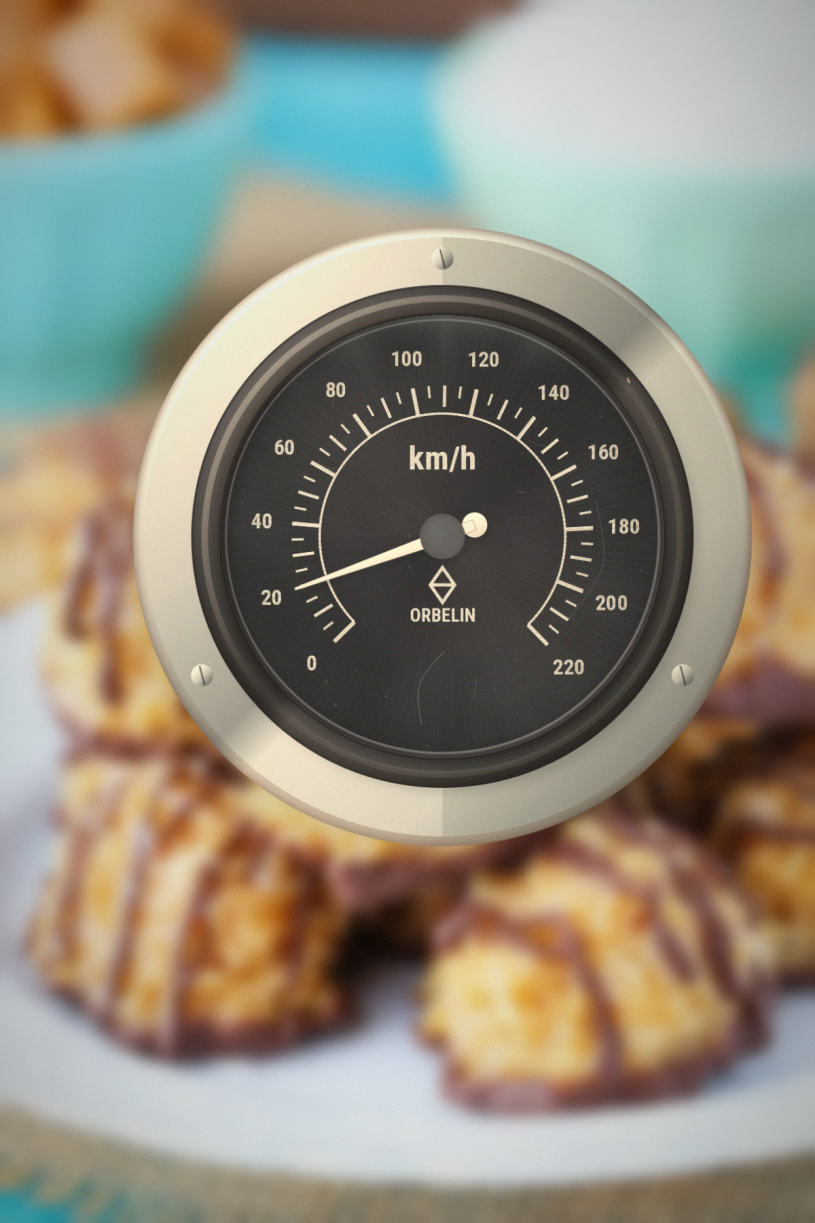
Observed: 20 km/h
